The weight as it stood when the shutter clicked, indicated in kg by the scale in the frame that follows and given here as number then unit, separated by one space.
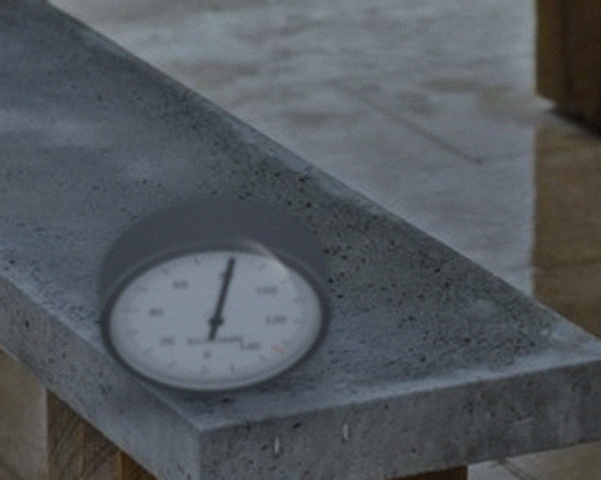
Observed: 80 kg
